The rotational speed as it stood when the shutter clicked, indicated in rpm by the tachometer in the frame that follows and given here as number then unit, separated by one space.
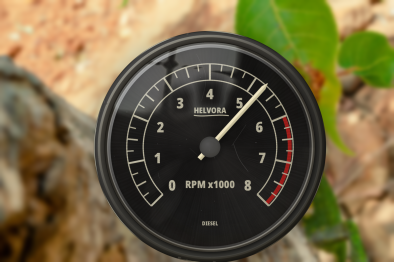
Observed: 5250 rpm
